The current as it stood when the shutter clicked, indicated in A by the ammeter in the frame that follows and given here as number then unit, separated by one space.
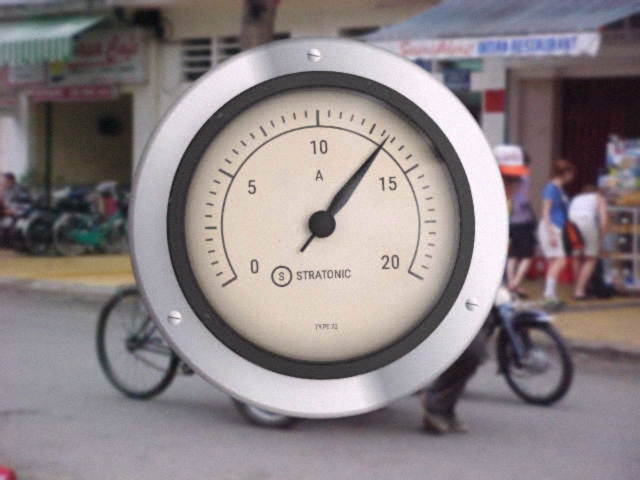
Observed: 13.25 A
